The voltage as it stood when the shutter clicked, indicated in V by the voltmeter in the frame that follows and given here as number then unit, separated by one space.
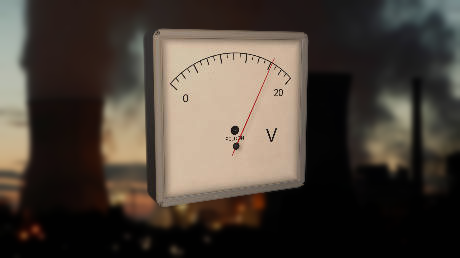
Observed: 16 V
